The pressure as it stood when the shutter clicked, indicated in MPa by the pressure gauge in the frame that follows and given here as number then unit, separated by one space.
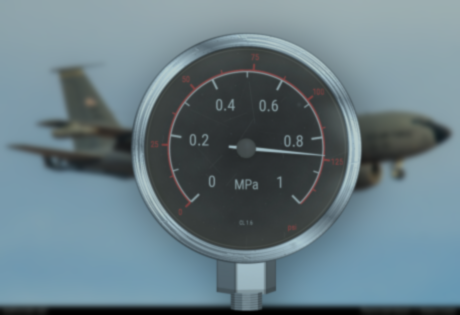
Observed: 0.85 MPa
